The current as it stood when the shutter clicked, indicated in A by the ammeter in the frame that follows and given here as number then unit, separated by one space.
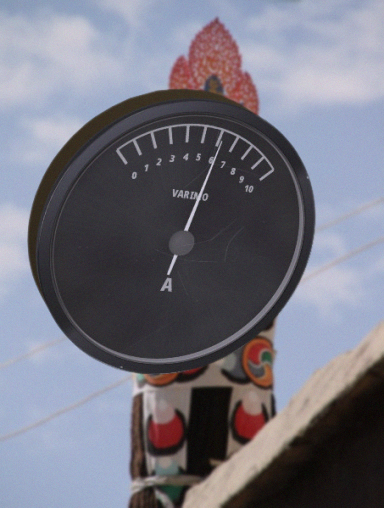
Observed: 6 A
